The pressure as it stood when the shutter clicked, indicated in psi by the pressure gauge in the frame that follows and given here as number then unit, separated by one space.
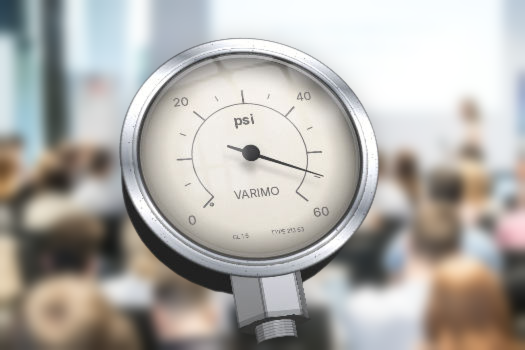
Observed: 55 psi
